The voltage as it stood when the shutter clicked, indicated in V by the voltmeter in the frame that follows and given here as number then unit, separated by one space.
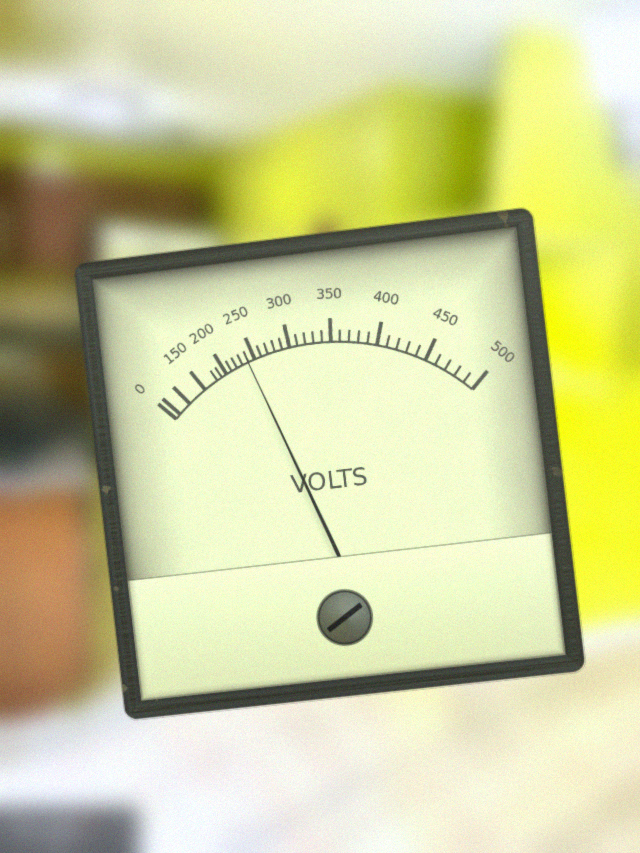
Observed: 240 V
